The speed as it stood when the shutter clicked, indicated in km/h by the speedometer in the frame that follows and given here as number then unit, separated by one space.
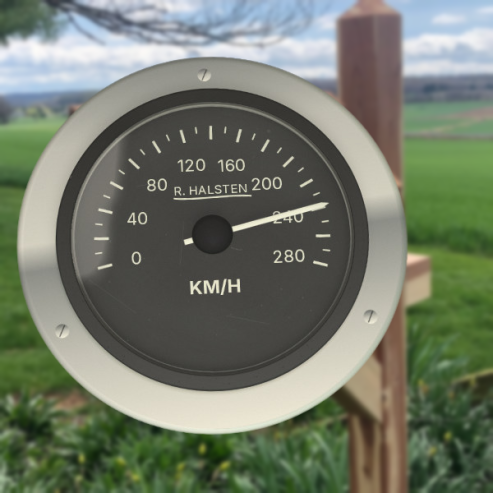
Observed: 240 km/h
